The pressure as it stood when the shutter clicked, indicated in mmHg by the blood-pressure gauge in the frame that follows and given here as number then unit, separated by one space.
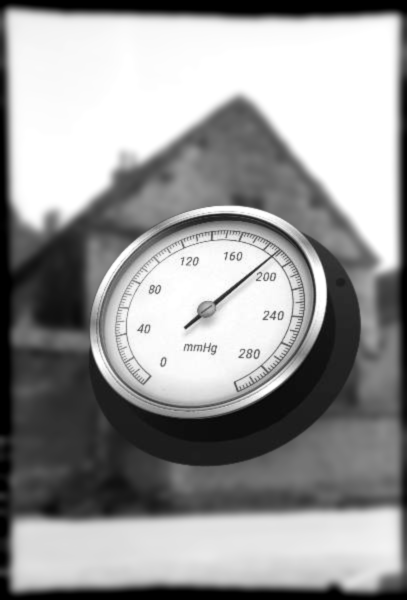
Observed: 190 mmHg
